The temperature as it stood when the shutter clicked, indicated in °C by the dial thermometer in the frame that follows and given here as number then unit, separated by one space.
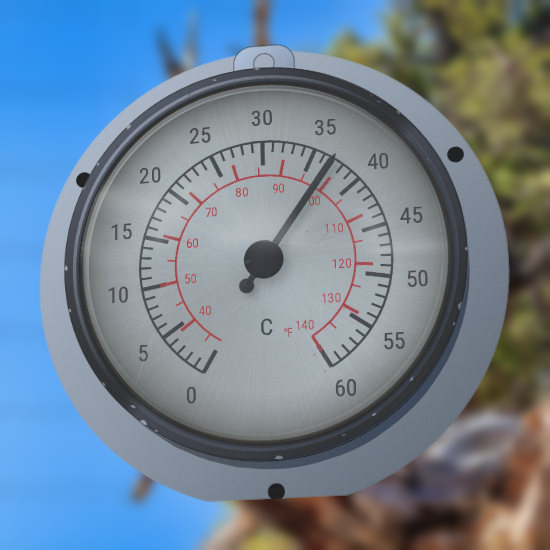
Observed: 37 °C
